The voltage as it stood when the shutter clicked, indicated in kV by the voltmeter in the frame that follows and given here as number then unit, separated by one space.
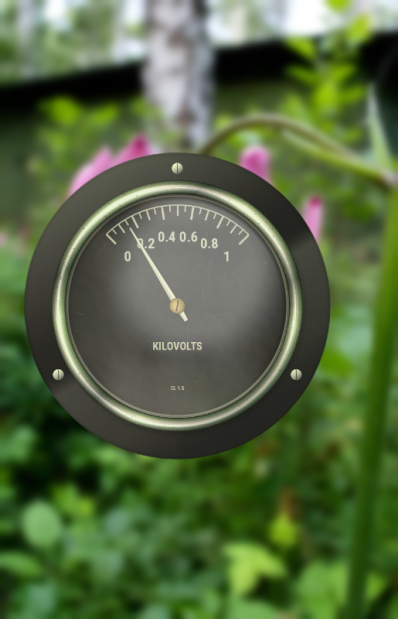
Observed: 0.15 kV
